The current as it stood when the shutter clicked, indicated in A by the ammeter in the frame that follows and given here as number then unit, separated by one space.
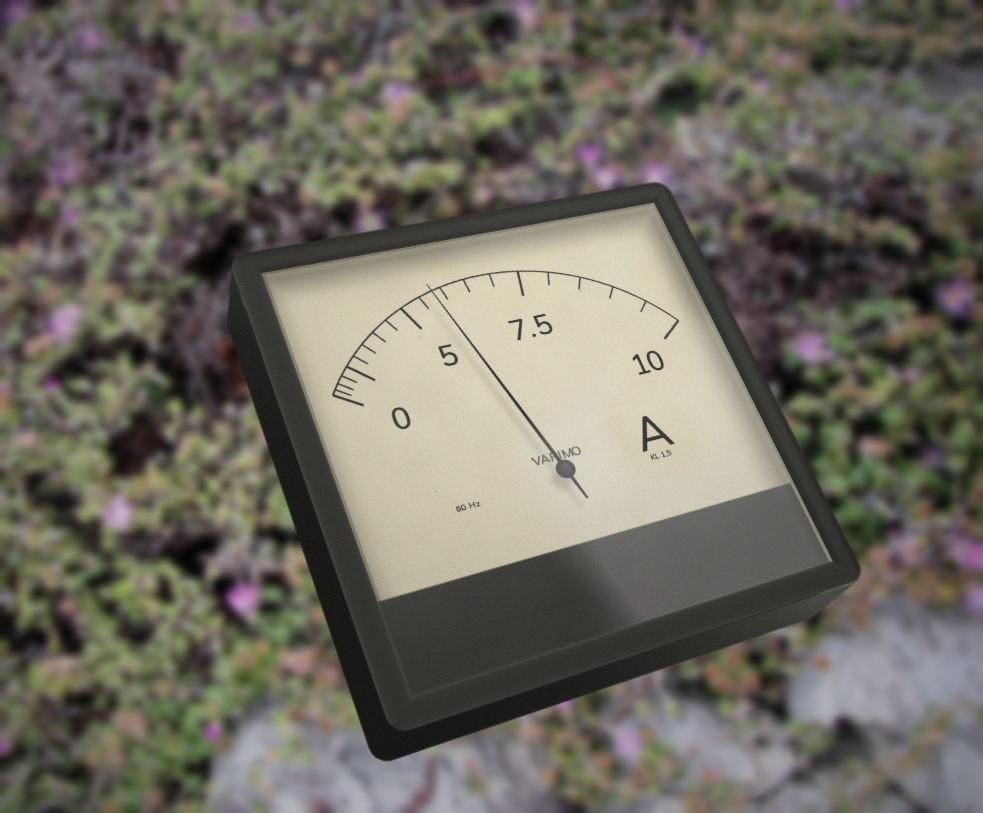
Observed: 5.75 A
